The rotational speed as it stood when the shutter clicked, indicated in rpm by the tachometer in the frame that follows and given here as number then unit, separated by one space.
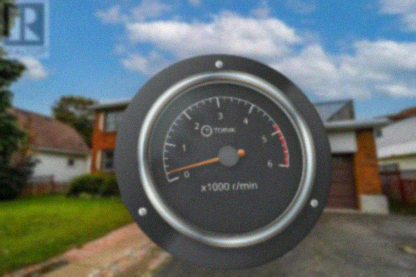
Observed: 200 rpm
